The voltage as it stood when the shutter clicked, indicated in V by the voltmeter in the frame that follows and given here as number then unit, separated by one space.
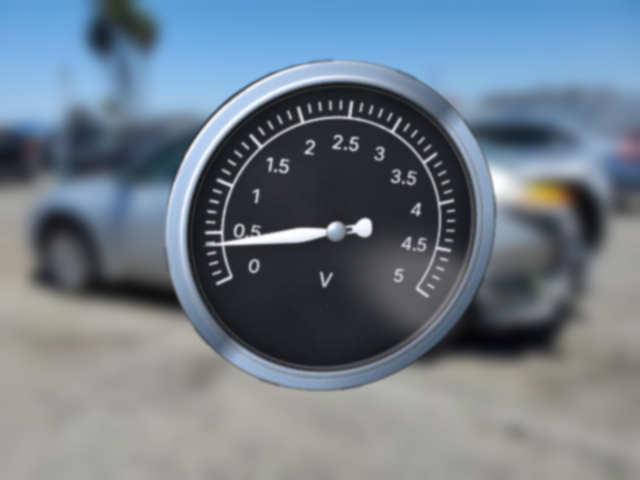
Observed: 0.4 V
